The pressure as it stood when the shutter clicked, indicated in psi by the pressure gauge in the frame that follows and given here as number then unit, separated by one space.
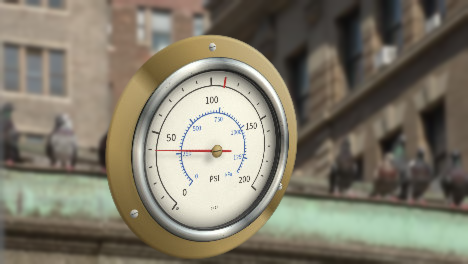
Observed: 40 psi
